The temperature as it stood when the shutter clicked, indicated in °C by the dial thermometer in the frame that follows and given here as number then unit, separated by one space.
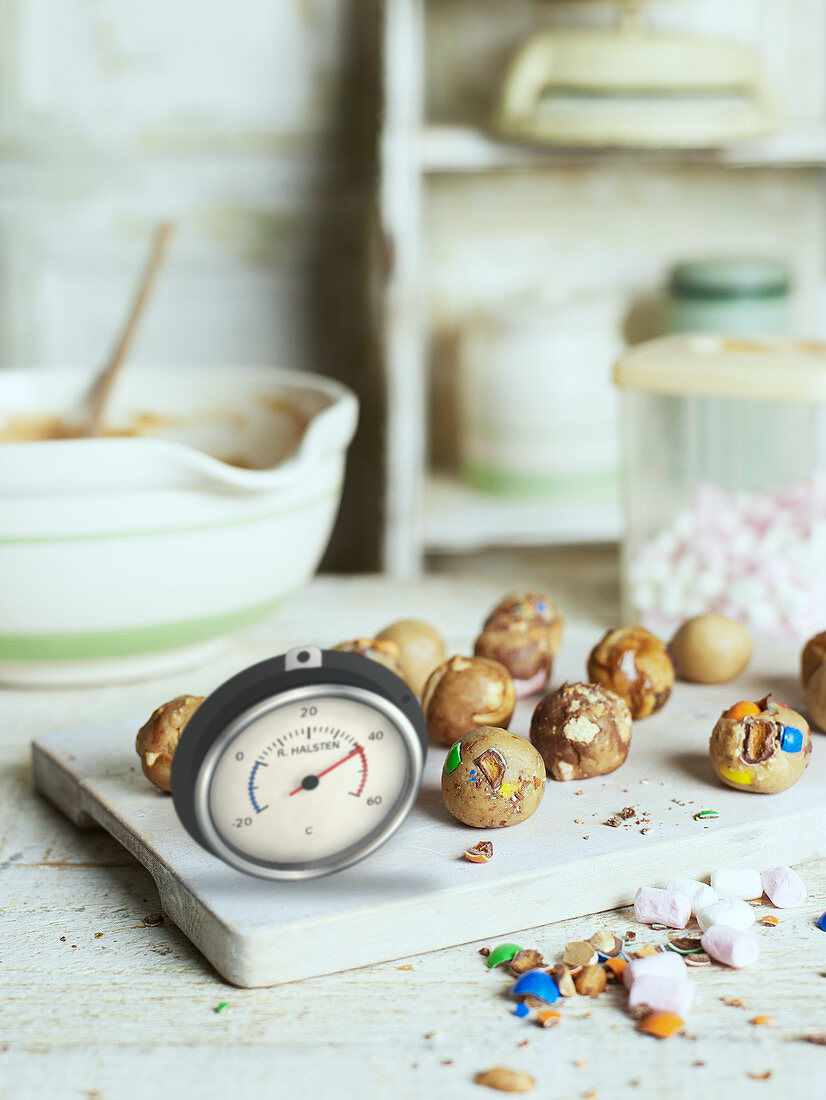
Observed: 40 °C
